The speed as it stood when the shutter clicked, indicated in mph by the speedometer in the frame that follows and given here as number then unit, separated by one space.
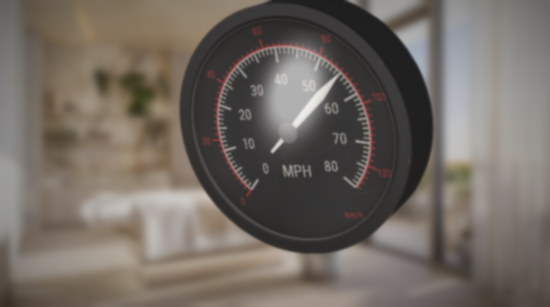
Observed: 55 mph
